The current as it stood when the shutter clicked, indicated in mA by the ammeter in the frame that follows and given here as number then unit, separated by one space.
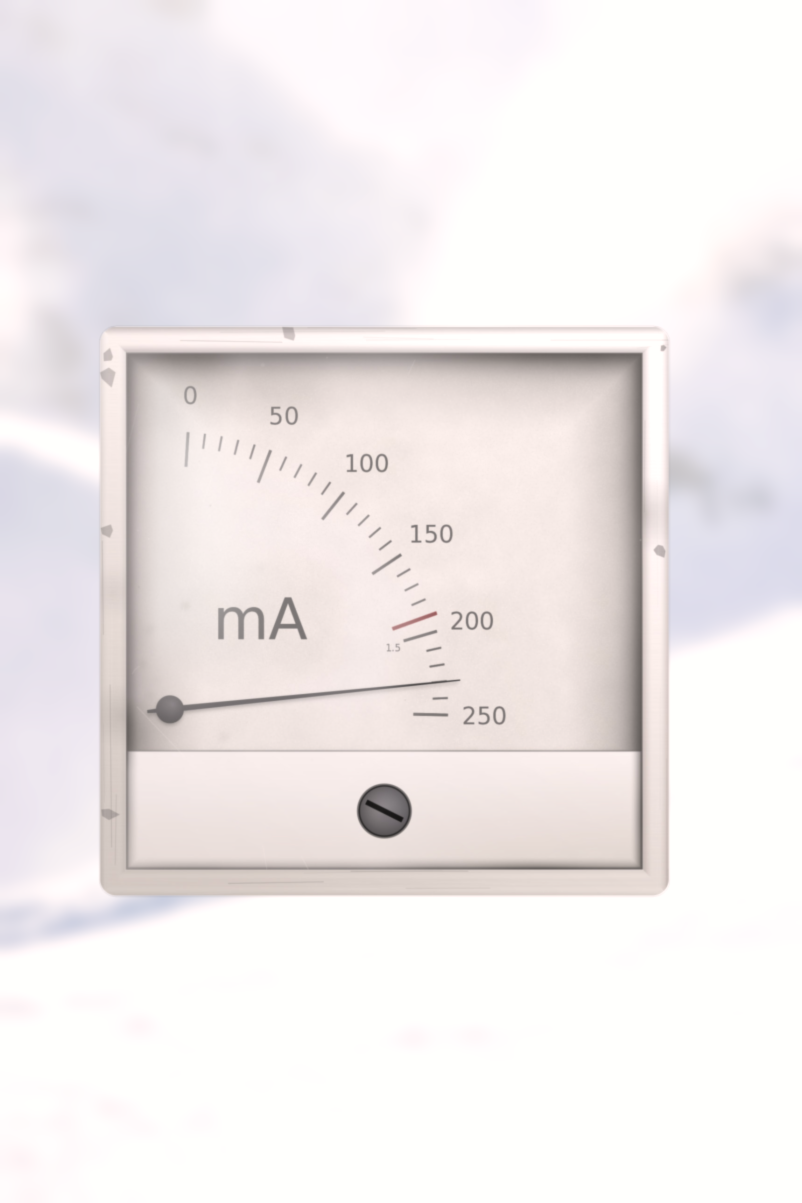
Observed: 230 mA
